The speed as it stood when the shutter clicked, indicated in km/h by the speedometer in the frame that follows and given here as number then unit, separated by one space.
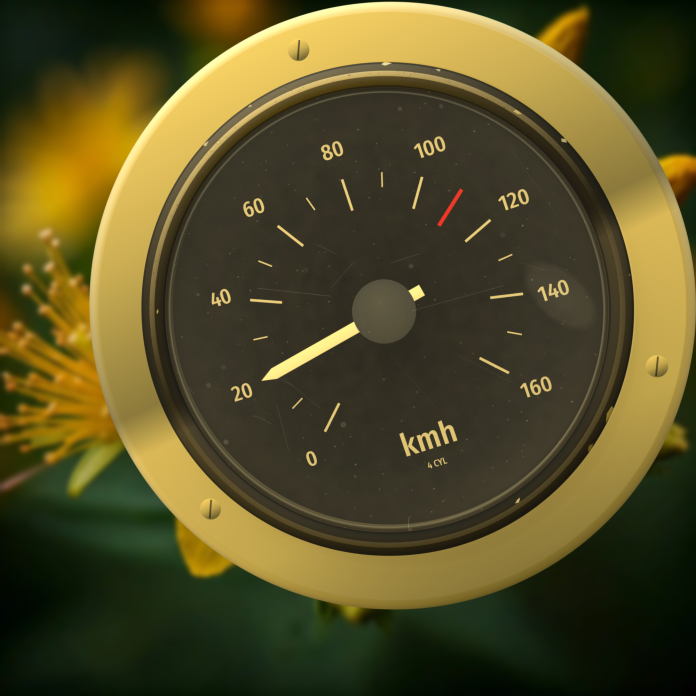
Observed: 20 km/h
